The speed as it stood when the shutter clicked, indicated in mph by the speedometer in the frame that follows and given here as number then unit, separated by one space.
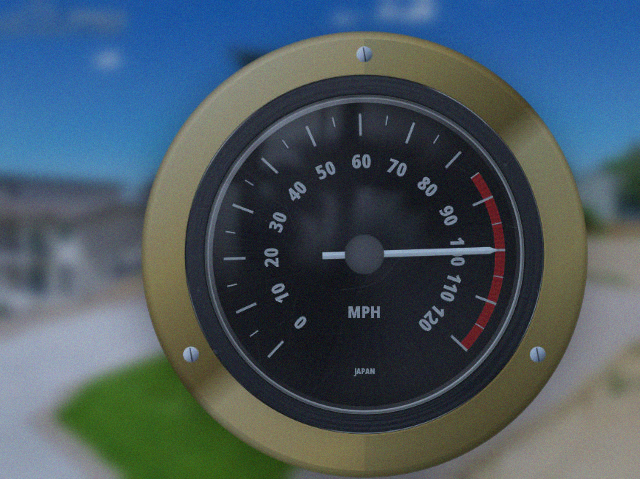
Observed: 100 mph
